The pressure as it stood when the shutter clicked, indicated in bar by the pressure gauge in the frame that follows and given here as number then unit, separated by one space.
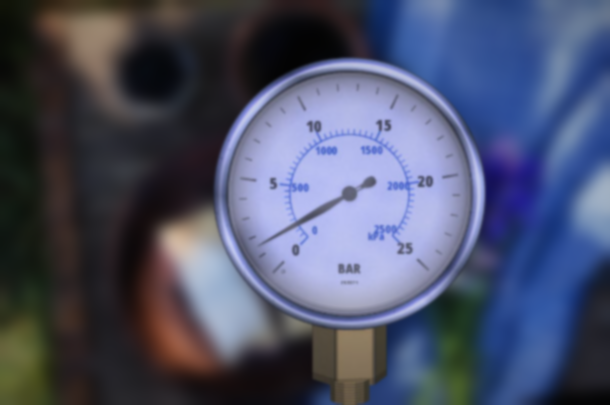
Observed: 1.5 bar
